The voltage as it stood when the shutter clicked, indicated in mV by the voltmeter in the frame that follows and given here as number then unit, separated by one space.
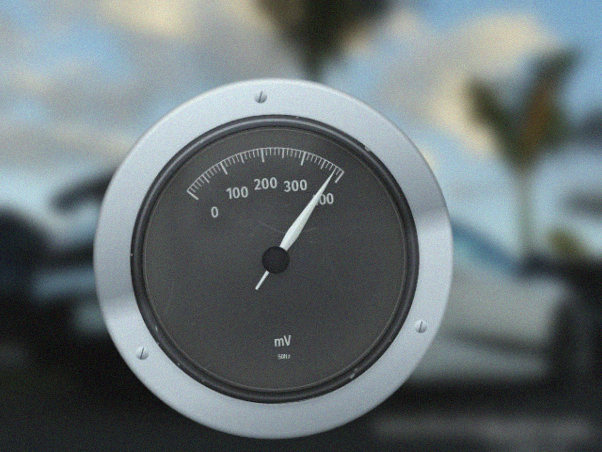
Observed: 380 mV
